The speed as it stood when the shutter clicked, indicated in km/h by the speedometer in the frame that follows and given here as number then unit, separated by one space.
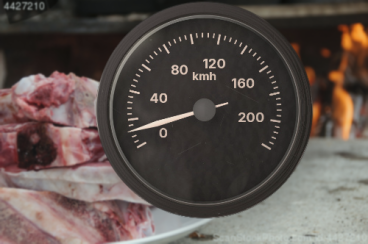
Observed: 12 km/h
